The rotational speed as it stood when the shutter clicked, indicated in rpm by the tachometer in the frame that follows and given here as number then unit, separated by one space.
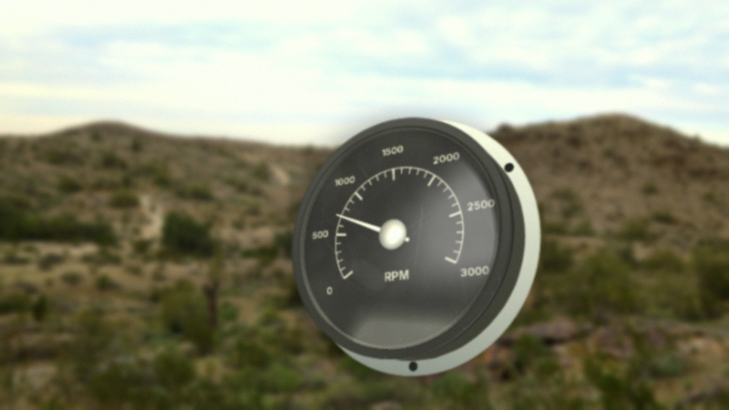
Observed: 700 rpm
